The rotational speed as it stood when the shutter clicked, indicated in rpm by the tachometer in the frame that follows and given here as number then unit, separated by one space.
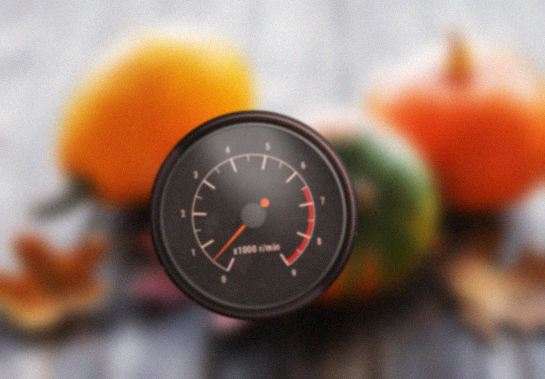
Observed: 500 rpm
